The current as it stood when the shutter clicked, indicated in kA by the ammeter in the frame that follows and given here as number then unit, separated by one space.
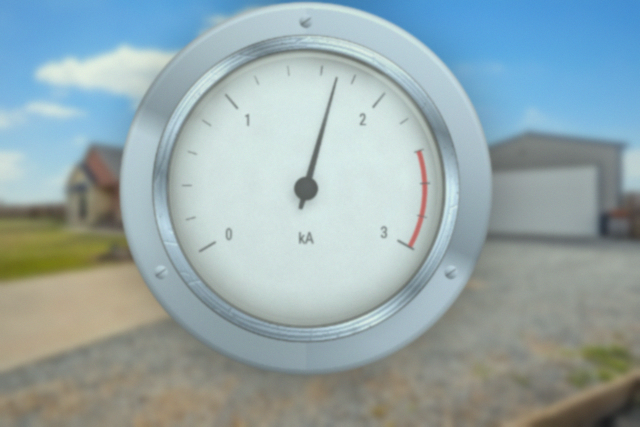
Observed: 1.7 kA
